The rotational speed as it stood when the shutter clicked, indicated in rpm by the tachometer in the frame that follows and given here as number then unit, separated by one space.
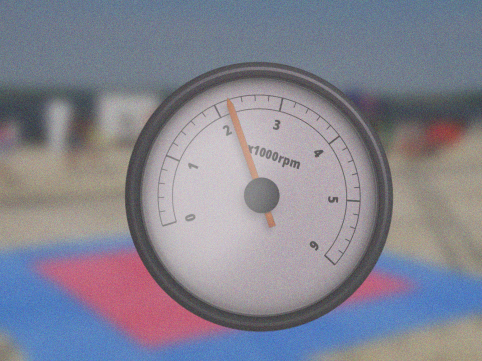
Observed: 2200 rpm
